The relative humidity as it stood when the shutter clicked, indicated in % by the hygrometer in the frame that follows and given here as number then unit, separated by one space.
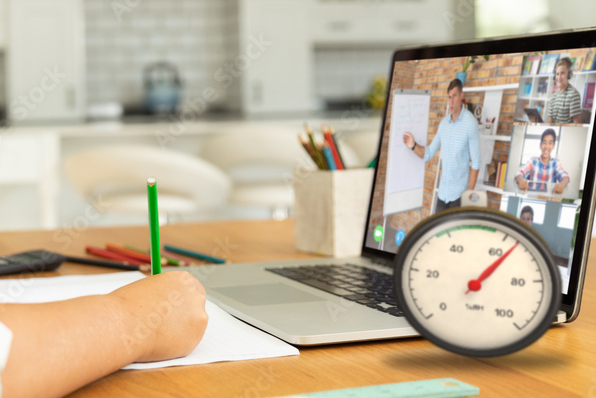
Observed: 64 %
